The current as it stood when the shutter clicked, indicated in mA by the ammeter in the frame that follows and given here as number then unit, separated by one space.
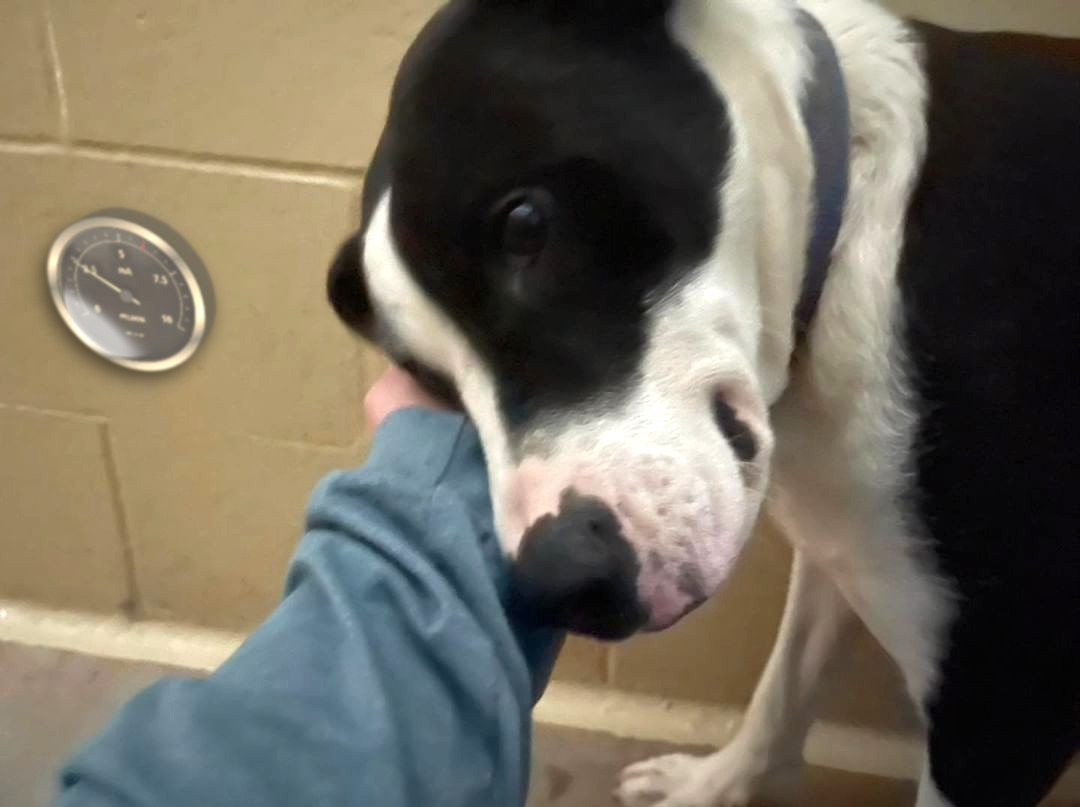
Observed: 2.5 mA
